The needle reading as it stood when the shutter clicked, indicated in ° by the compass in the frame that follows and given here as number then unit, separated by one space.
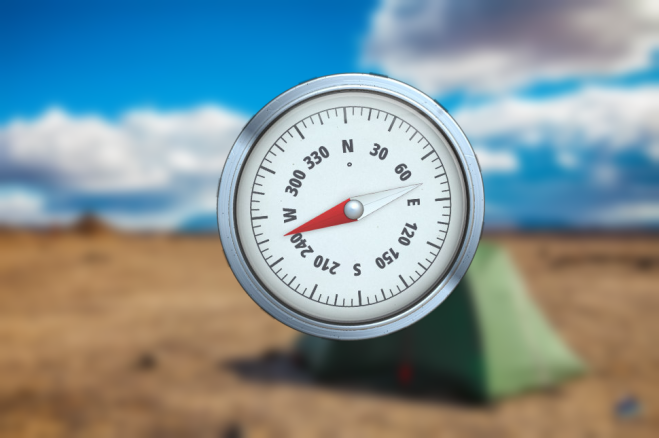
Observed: 255 °
